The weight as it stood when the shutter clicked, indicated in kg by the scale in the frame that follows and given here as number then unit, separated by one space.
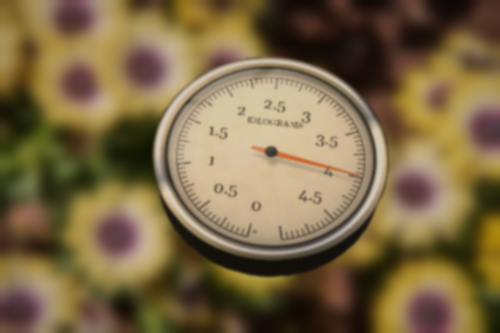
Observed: 4 kg
